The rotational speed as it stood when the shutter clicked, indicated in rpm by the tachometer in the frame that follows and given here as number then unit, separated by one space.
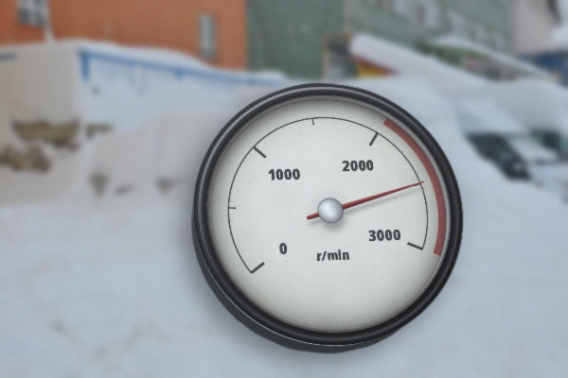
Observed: 2500 rpm
